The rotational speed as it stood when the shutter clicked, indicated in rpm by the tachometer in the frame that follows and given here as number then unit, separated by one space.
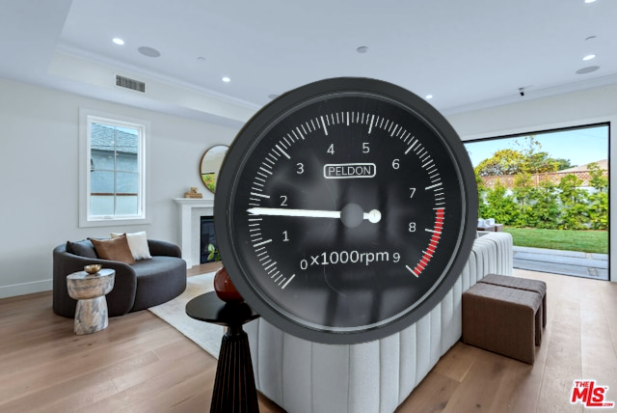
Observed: 1700 rpm
